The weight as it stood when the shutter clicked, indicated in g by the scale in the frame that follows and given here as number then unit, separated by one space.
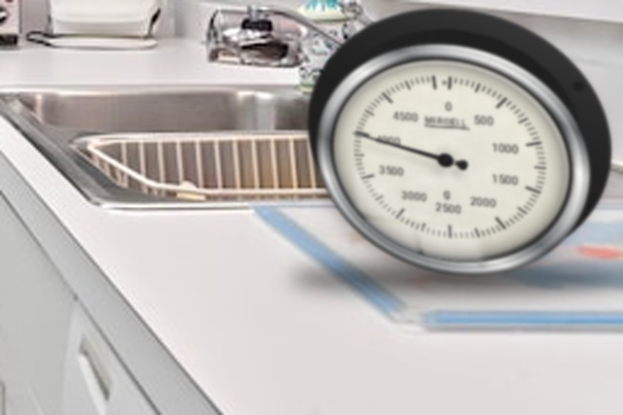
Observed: 4000 g
